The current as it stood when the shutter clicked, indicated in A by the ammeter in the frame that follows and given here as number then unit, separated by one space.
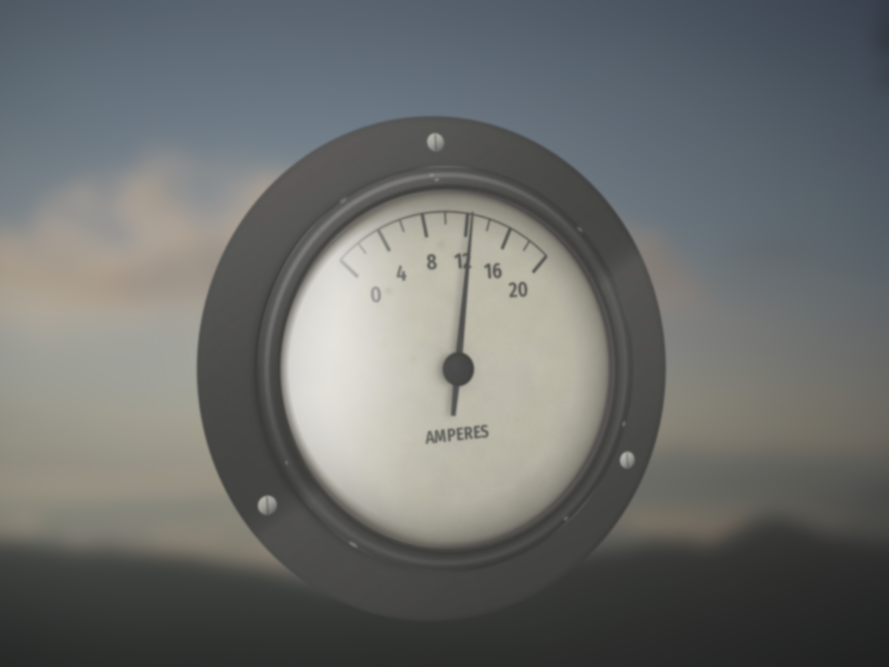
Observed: 12 A
